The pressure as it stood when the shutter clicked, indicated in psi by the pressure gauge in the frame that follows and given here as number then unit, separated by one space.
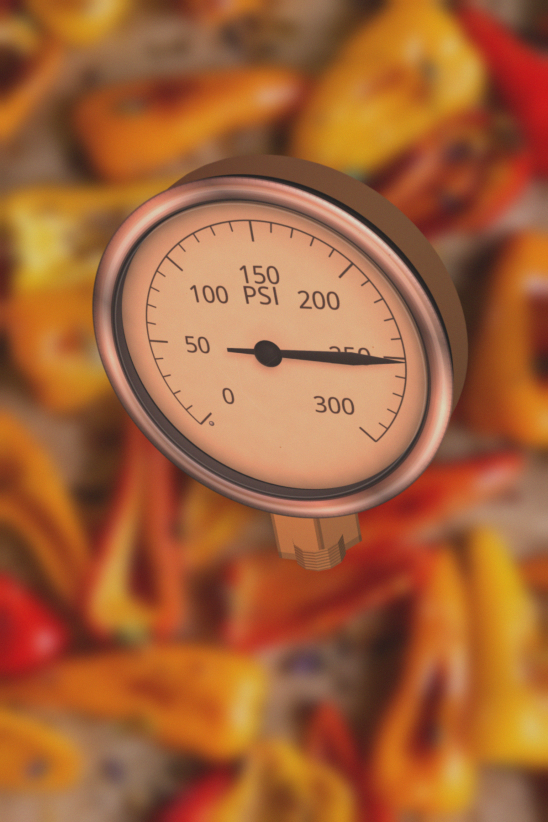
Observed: 250 psi
